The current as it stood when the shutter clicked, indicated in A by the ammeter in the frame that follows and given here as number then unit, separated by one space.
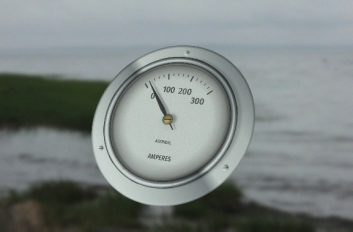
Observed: 20 A
